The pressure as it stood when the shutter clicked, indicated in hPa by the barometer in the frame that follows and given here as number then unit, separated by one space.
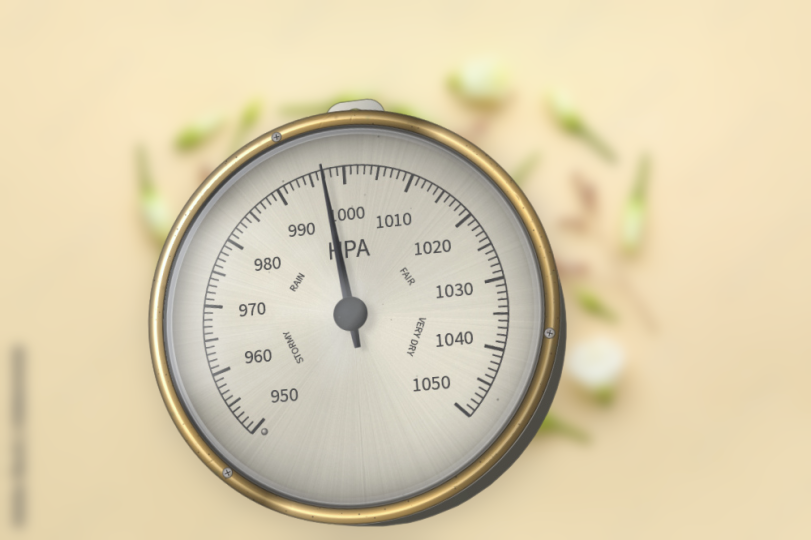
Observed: 997 hPa
